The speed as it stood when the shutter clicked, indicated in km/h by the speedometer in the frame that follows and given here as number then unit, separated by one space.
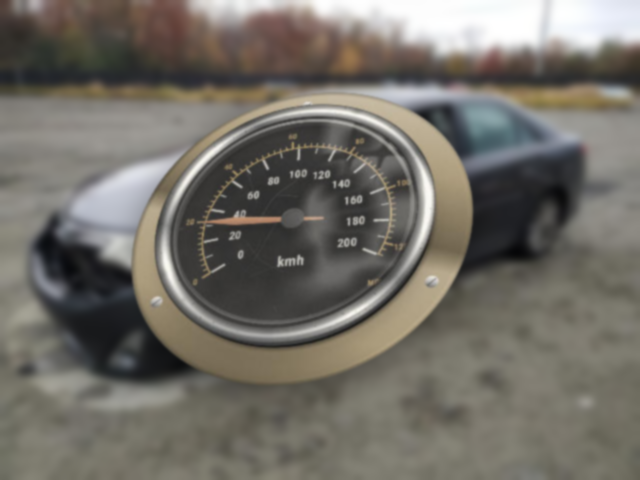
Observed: 30 km/h
